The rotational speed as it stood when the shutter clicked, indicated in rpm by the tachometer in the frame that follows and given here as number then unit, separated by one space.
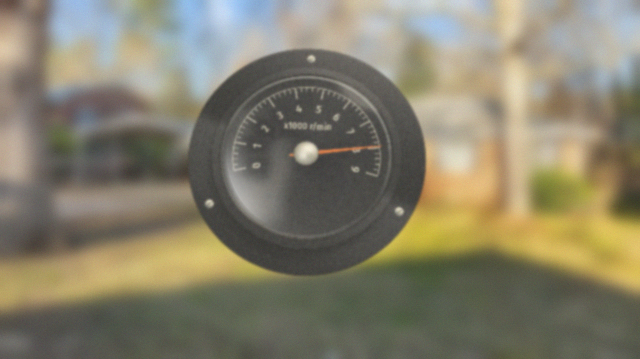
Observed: 8000 rpm
